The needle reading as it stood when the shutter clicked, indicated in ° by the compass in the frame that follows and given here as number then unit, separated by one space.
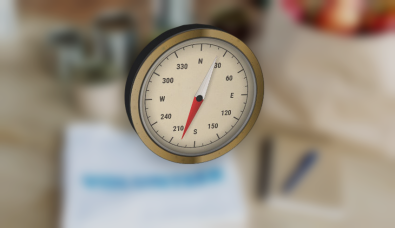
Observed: 200 °
